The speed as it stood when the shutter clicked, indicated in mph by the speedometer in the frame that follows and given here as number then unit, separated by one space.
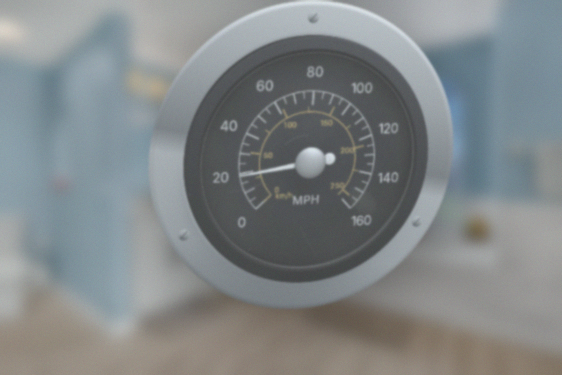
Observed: 20 mph
